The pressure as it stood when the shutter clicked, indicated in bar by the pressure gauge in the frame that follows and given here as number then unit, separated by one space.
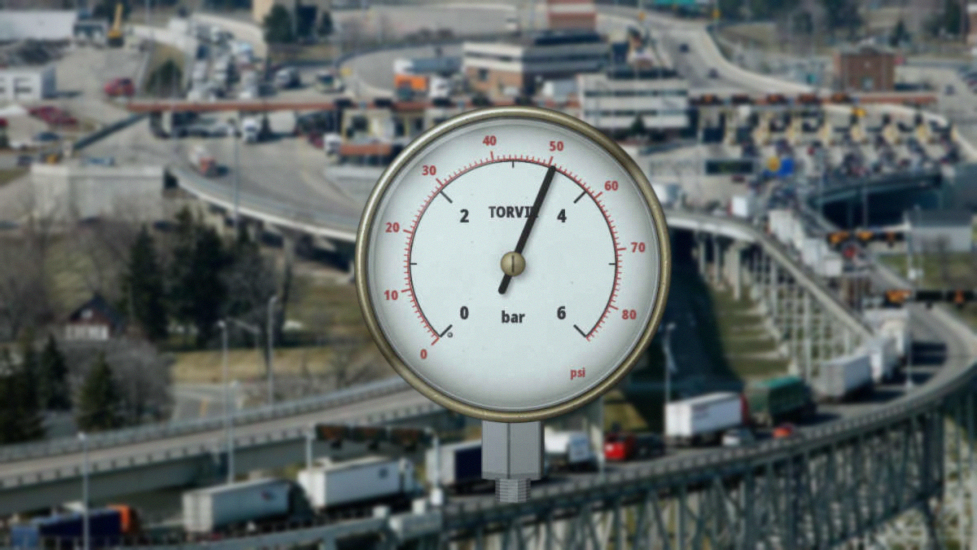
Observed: 3.5 bar
